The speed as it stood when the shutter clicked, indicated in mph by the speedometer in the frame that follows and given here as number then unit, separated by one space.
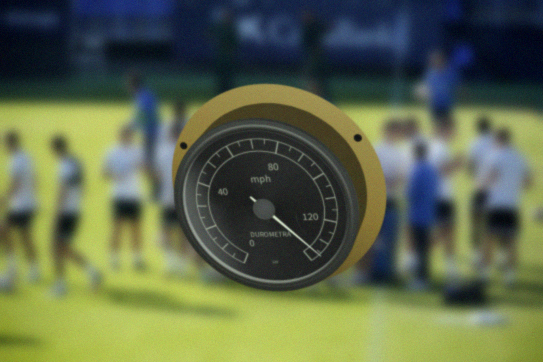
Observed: 135 mph
